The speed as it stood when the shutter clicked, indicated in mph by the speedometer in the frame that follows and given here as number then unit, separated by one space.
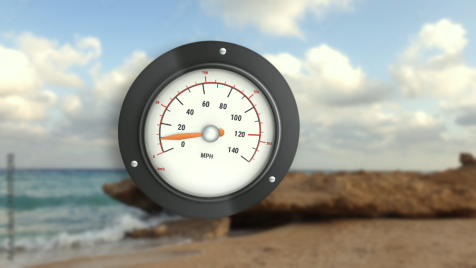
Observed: 10 mph
